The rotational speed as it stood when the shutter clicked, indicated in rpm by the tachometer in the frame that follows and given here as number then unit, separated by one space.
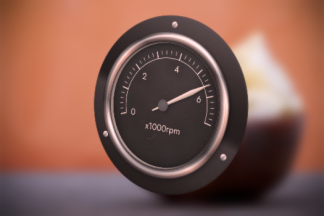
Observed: 5600 rpm
